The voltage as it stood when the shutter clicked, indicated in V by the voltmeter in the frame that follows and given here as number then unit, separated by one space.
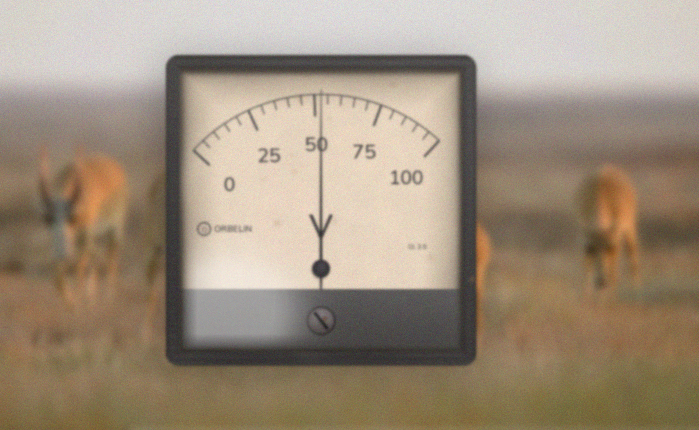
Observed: 52.5 V
